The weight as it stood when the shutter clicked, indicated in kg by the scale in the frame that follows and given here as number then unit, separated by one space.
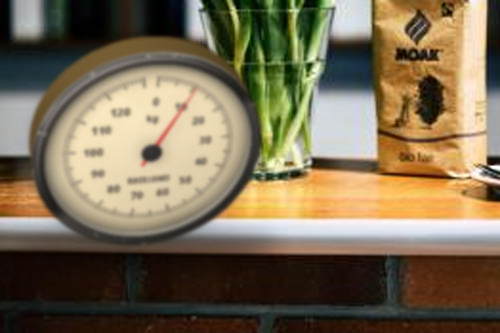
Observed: 10 kg
